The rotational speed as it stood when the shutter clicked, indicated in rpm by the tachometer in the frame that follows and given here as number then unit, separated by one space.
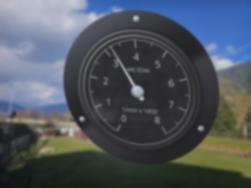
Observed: 3250 rpm
